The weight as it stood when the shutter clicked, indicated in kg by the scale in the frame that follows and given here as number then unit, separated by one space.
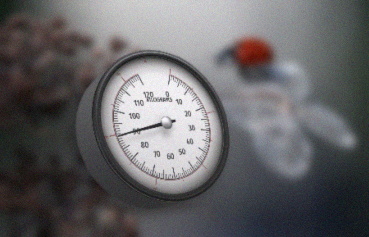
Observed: 90 kg
